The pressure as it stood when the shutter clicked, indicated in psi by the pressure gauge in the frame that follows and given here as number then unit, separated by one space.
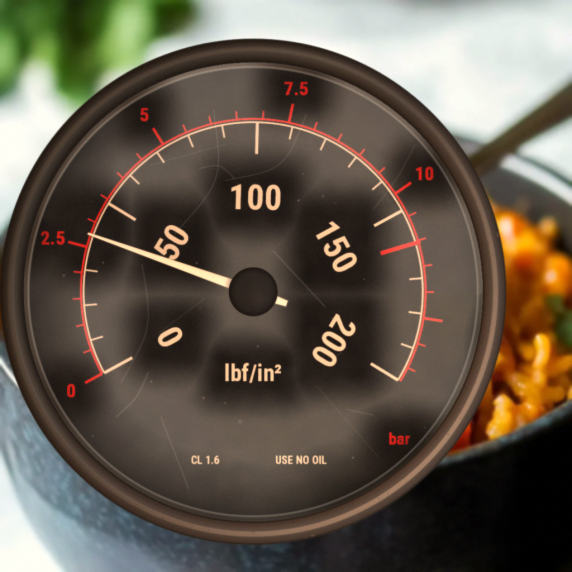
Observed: 40 psi
